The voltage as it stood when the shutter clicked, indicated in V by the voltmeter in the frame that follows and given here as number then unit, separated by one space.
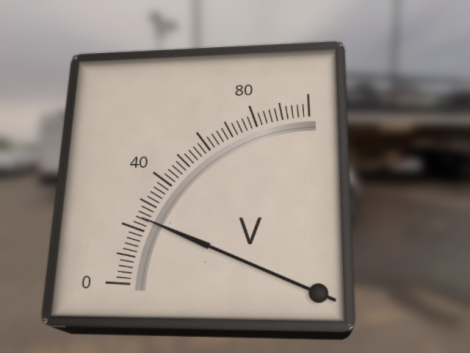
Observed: 24 V
